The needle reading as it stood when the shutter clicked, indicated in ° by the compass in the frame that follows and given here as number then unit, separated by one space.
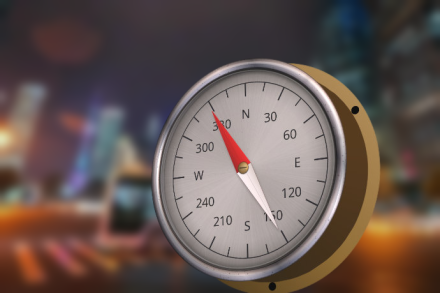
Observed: 330 °
